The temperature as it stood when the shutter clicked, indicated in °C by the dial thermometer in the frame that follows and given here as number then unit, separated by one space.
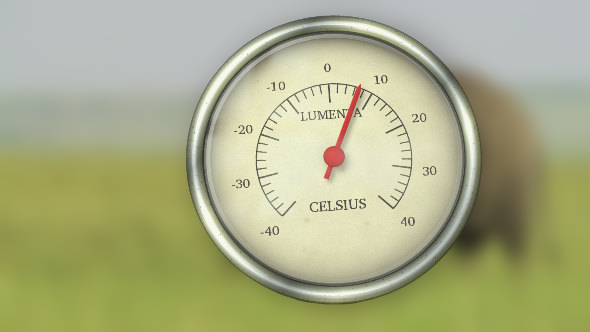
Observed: 7 °C
